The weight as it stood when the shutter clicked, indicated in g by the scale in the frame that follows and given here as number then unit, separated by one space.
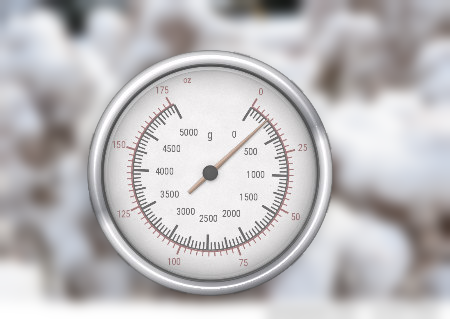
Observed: 250 g
